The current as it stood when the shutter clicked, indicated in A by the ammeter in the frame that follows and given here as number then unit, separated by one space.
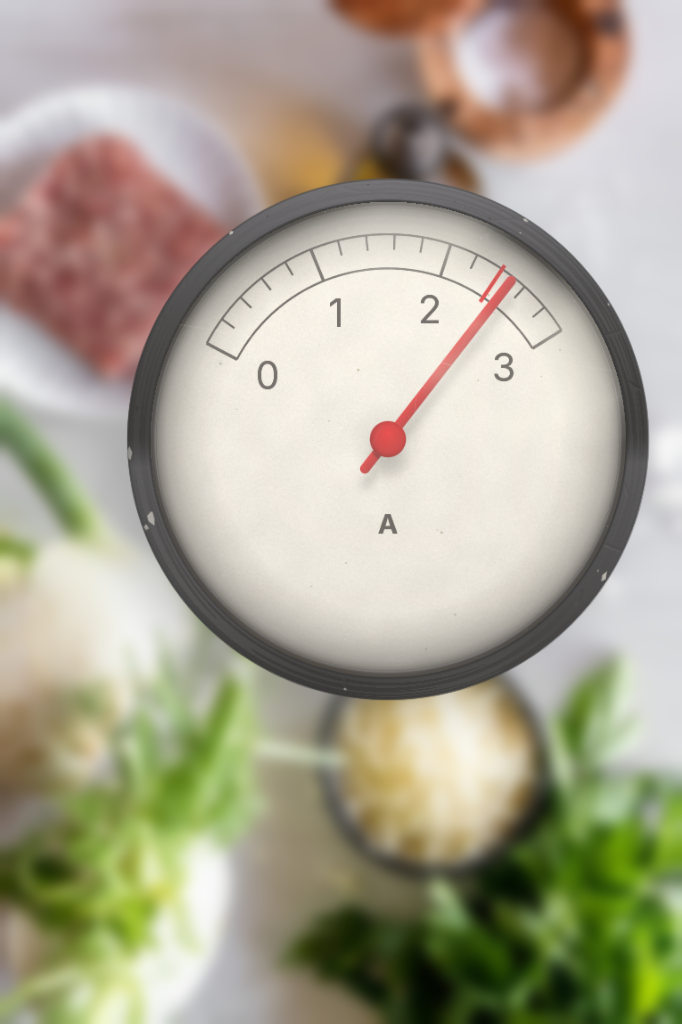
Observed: 2.5 A
